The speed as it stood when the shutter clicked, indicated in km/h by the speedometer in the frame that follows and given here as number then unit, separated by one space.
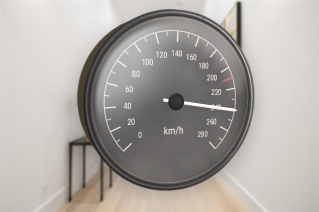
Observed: 240 km/h
